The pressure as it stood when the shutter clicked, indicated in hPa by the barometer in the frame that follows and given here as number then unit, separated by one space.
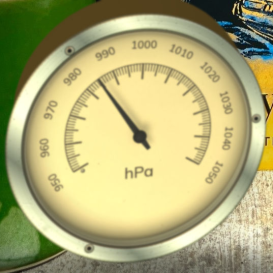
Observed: 985 hPa
